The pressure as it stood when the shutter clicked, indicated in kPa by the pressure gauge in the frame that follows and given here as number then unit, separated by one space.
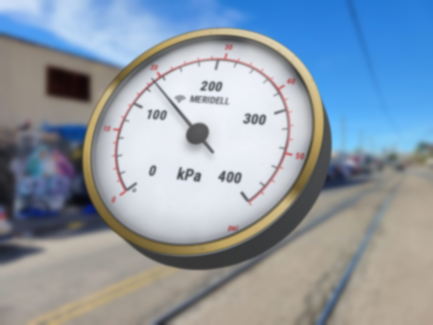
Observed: 130 kPa
